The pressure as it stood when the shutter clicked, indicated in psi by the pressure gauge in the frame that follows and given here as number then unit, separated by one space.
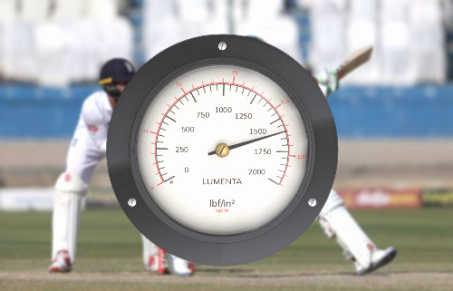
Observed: 1600 psi
